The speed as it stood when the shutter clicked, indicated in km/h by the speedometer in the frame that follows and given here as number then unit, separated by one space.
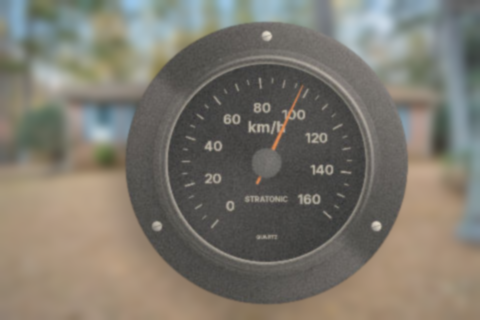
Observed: 97.5 km/h
